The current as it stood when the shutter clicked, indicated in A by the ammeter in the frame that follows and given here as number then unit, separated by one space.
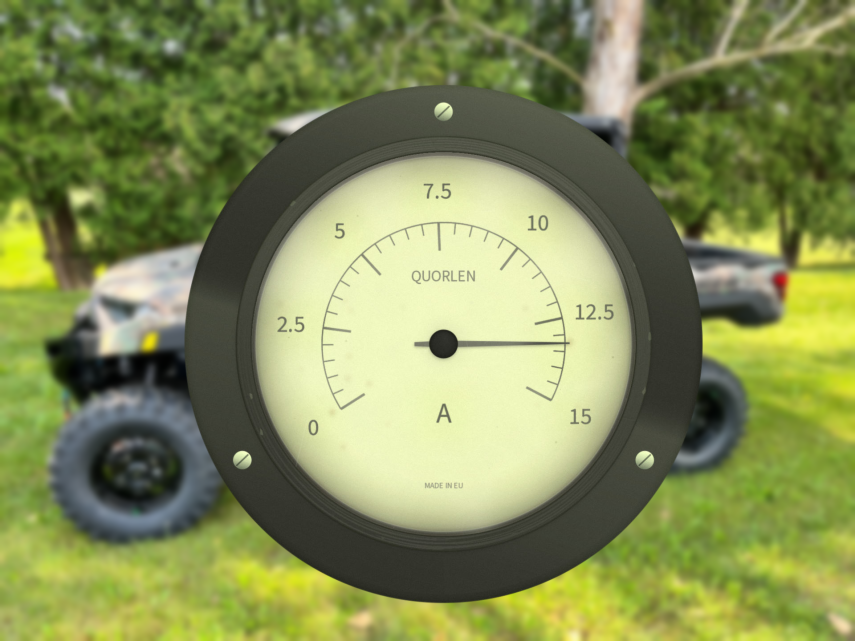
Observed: 13.25 A
